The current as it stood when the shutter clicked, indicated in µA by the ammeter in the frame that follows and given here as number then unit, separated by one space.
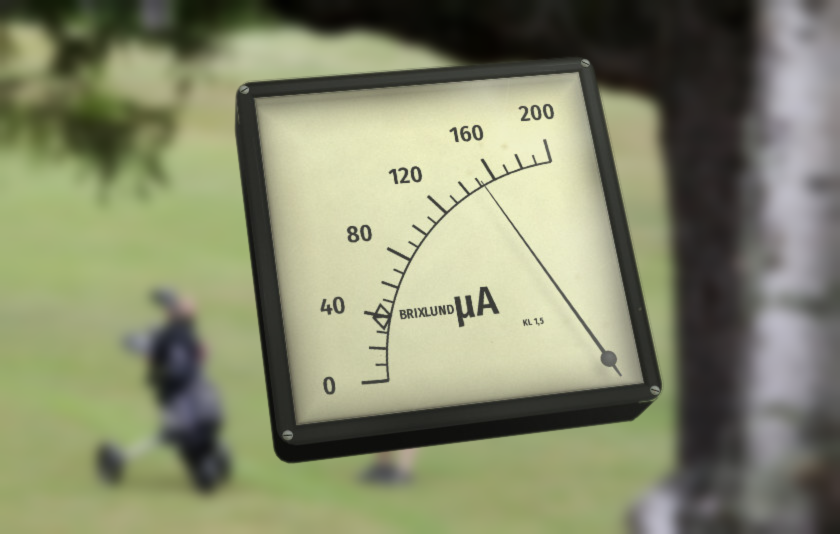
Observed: 150 µA
